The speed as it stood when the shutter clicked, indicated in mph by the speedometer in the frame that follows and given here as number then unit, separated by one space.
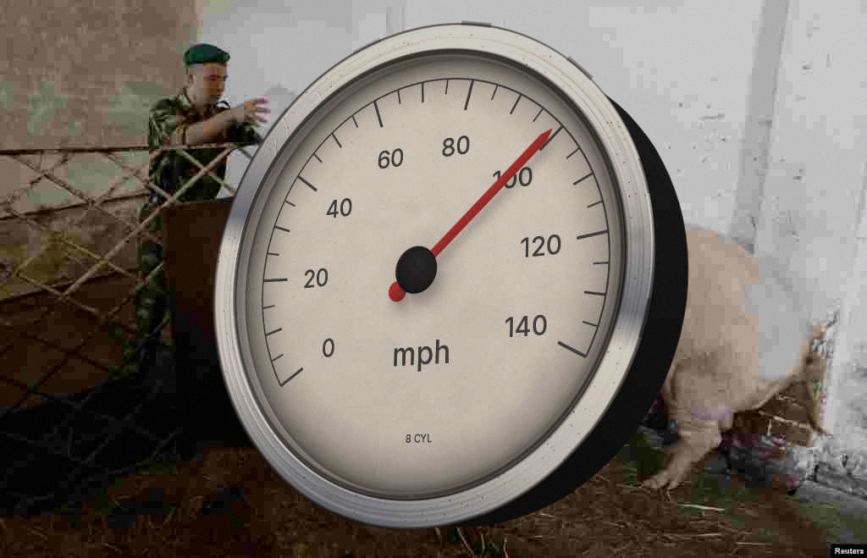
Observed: 100 mph
